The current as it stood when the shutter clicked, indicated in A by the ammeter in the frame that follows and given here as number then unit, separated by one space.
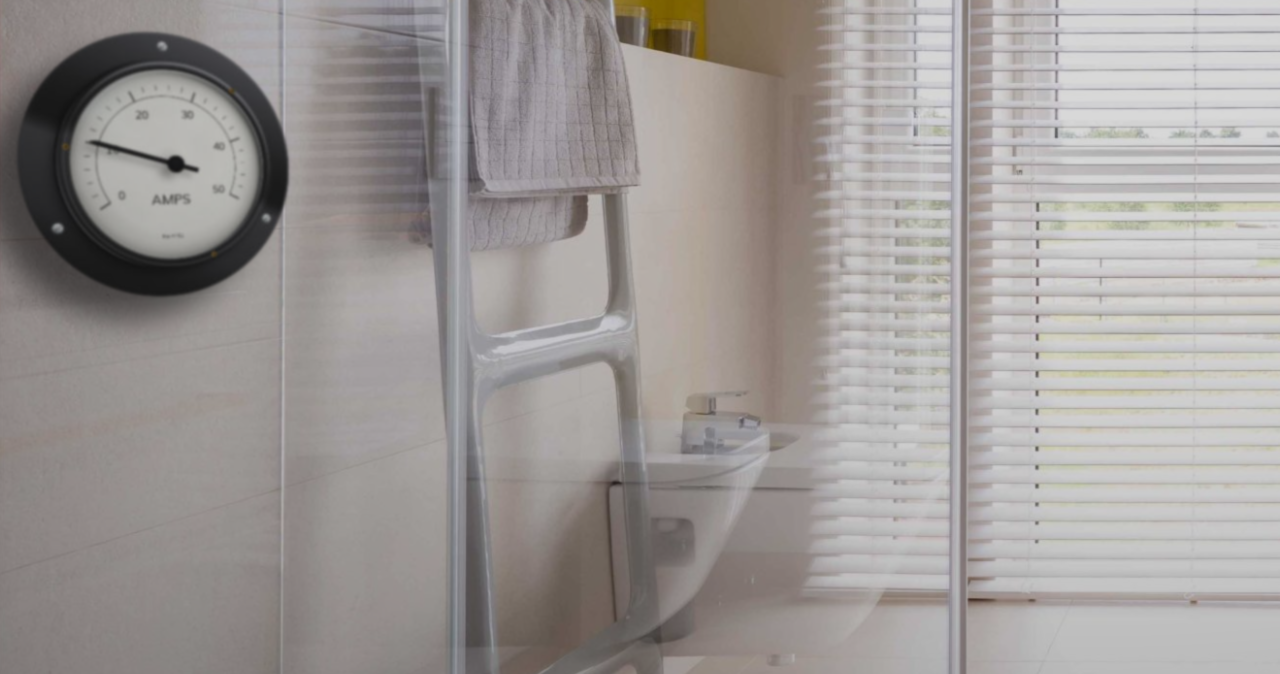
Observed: 10 A
